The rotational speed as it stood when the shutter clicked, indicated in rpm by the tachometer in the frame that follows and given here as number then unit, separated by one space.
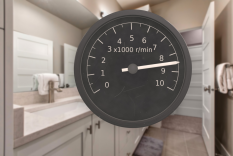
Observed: 8500 rpm
